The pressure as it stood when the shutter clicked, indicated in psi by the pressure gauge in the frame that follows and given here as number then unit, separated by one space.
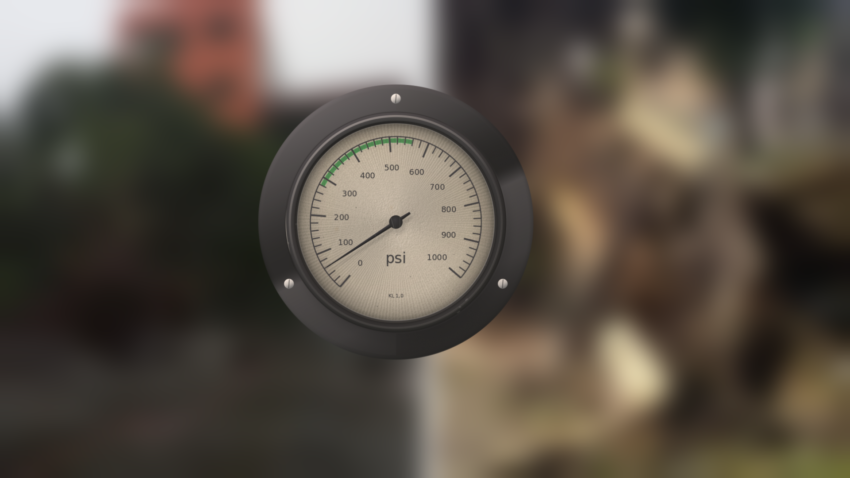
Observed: 60 psi
